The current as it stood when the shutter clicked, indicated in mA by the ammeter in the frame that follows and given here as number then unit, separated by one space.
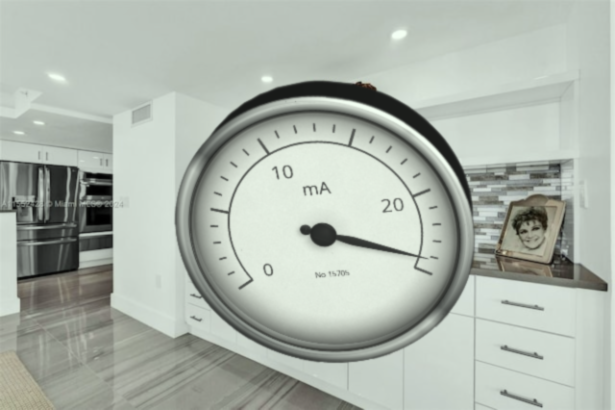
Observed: 24 mA
